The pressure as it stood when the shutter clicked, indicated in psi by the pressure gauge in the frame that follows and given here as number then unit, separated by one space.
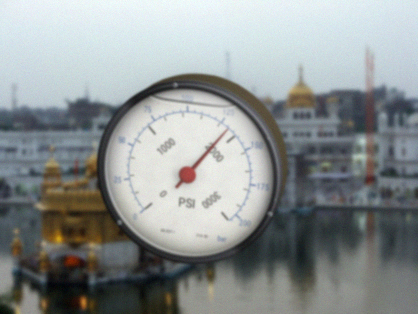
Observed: 1900 psi
